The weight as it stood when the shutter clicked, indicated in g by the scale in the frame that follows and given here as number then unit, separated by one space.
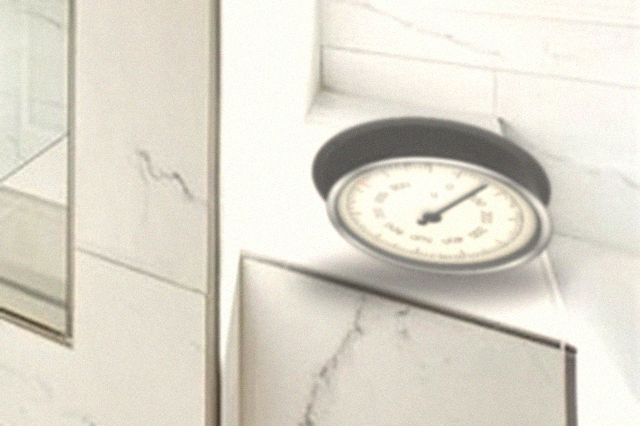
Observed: 50 g
